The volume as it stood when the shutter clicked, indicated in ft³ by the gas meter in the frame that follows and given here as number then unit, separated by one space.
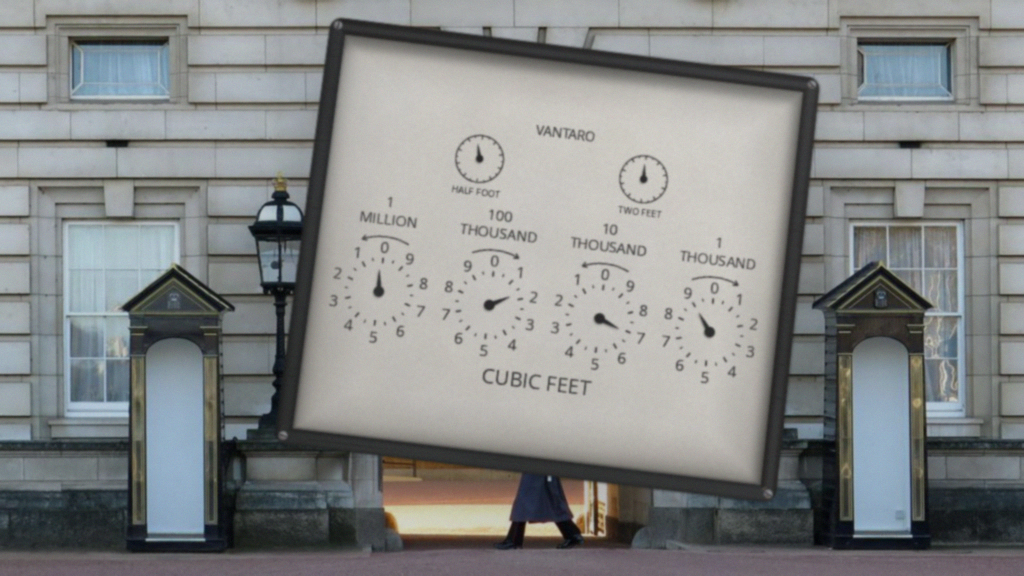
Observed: 16900 ft³
